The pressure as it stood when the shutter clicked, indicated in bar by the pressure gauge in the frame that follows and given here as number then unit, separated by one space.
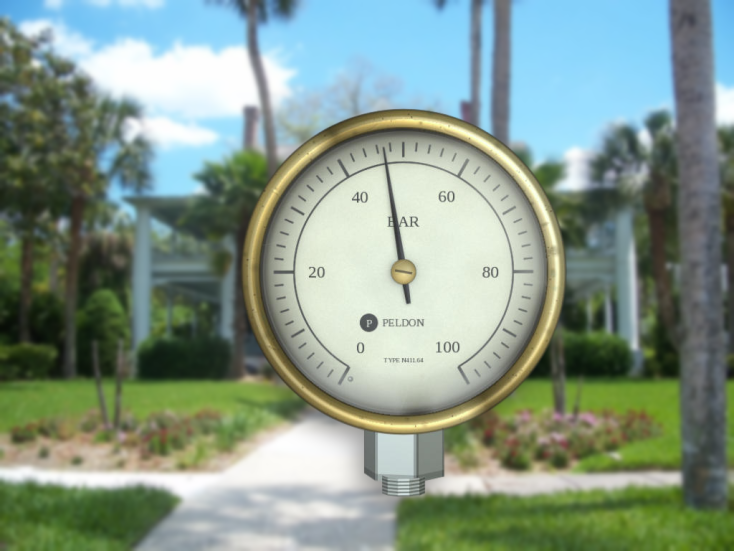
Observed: 47 bar
